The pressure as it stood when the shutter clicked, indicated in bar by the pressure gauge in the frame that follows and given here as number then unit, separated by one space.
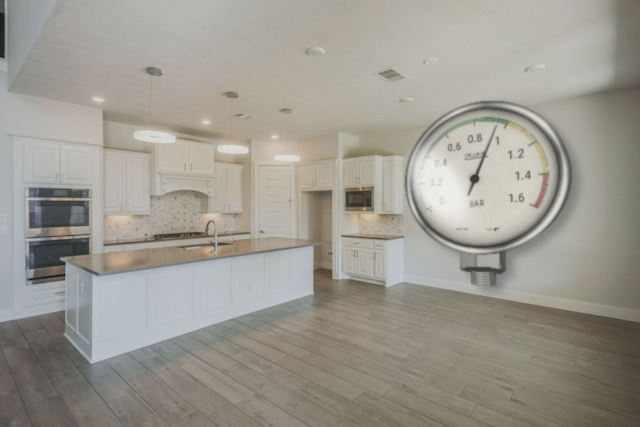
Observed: 0.95 bar
